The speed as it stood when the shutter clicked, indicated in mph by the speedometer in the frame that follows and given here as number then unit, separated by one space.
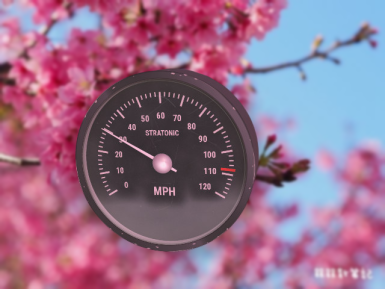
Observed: 30 mph
